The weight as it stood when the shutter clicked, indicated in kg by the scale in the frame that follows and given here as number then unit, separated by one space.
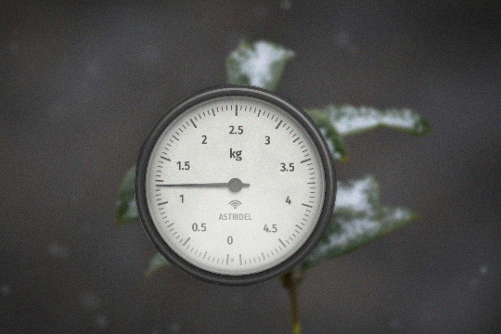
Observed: 1.2 kg
